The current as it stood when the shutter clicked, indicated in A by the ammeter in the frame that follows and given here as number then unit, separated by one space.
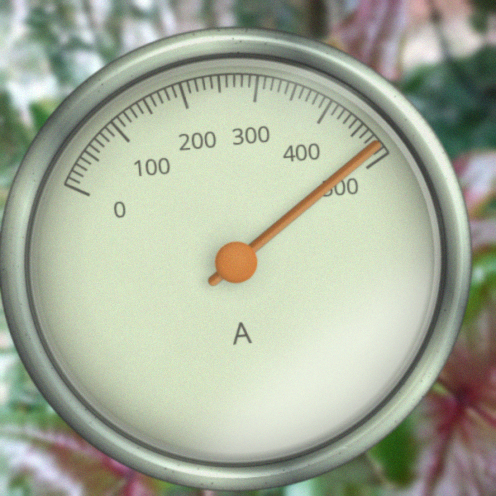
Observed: 480 A
